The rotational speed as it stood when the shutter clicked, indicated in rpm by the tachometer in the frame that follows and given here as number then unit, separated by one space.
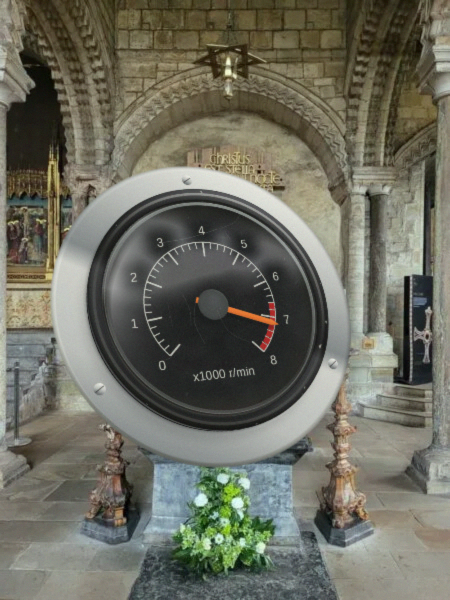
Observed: 7200 rpm
